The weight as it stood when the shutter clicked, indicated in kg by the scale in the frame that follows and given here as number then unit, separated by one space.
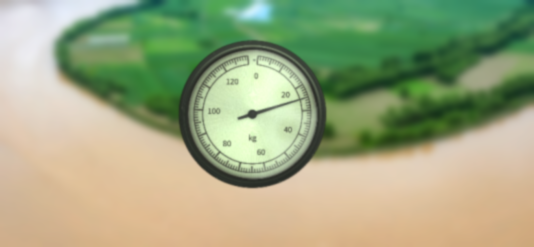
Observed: 25 kg
